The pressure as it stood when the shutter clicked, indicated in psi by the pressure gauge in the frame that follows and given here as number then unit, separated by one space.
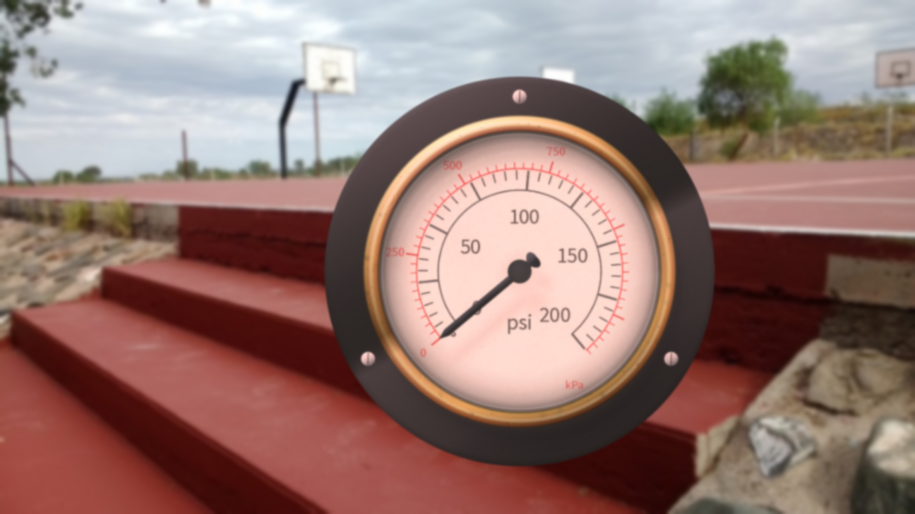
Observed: 0 psi
